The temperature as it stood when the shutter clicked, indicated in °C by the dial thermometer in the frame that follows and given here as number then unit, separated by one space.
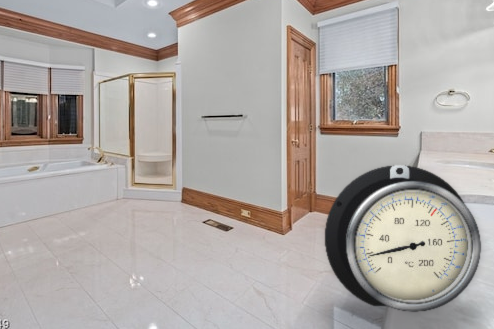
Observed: 20 °C
